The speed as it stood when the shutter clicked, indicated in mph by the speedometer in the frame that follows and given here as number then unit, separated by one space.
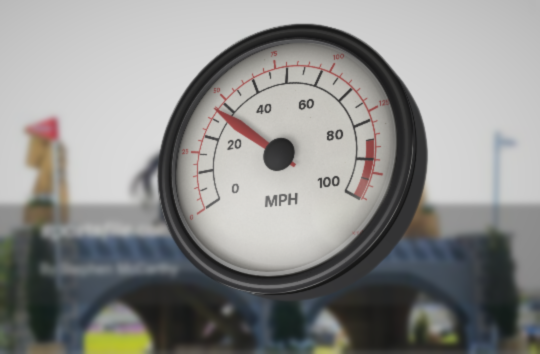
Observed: 27.5 mph
